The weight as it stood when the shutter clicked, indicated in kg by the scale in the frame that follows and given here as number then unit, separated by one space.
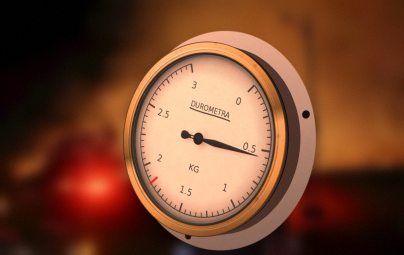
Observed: 0.55 kg
